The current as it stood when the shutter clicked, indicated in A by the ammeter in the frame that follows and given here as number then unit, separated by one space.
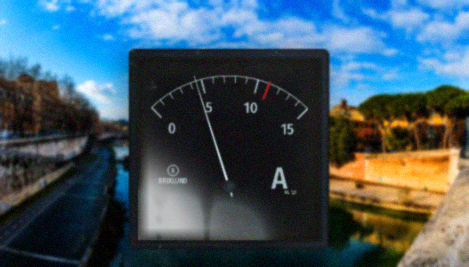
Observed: 4.5 A
